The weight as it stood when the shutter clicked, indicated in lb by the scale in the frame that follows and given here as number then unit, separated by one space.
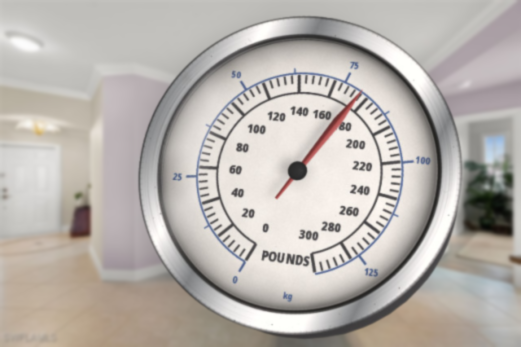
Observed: 176 lb
